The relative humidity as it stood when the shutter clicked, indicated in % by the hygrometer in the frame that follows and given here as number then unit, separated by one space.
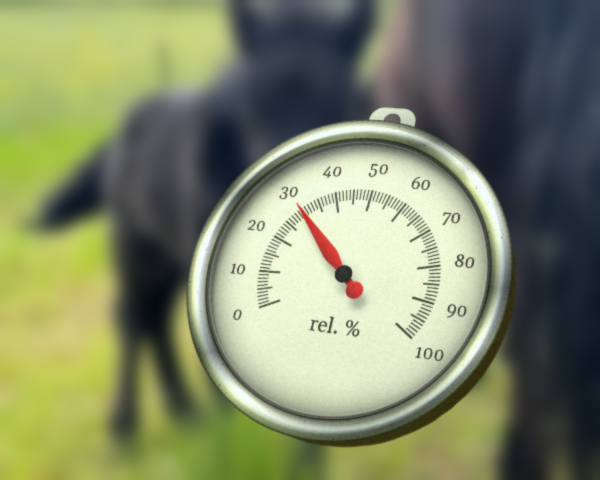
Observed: 30 %
